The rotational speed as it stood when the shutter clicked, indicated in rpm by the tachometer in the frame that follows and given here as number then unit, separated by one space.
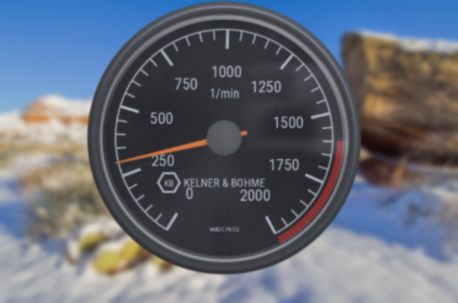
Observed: 300 rpm
